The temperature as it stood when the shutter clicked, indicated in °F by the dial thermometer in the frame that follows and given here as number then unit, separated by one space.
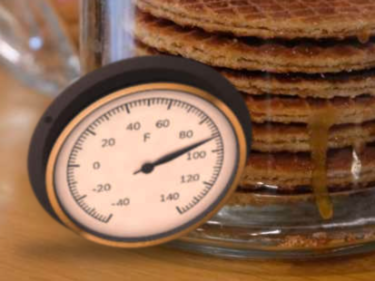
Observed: 90 °F
